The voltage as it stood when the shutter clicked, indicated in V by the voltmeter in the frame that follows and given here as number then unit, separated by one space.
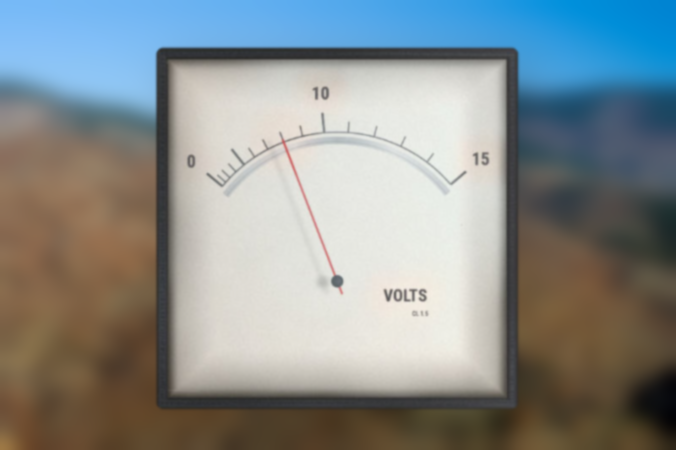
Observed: 8 V
